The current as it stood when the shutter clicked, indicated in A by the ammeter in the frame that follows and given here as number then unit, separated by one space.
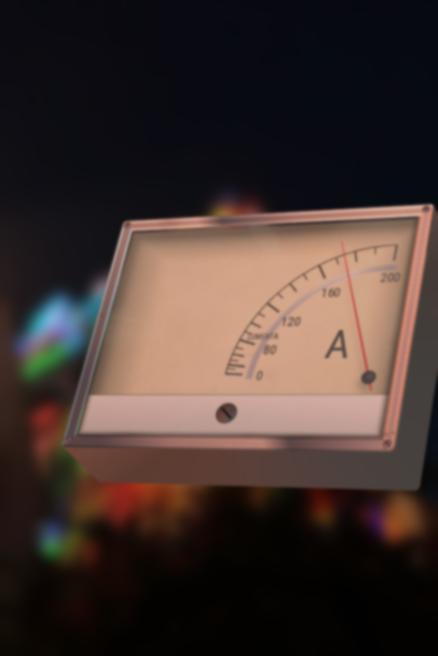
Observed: 175 A
